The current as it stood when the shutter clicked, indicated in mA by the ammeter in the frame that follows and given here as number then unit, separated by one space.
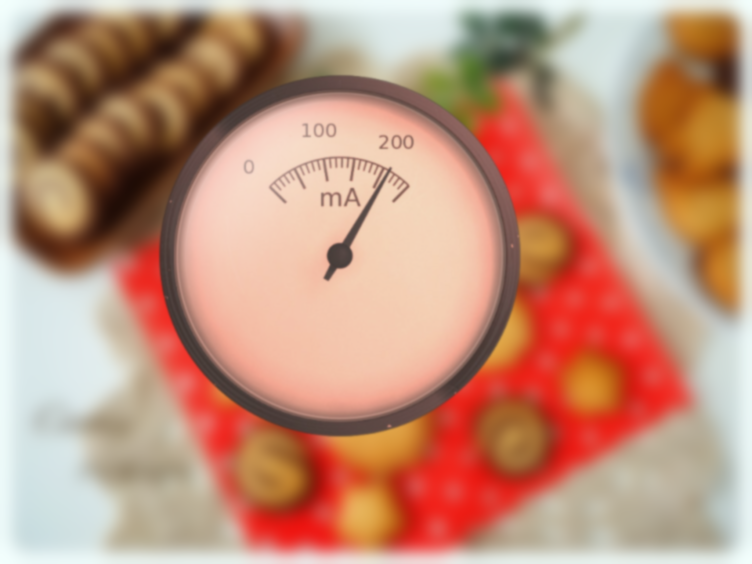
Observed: 210 mA
